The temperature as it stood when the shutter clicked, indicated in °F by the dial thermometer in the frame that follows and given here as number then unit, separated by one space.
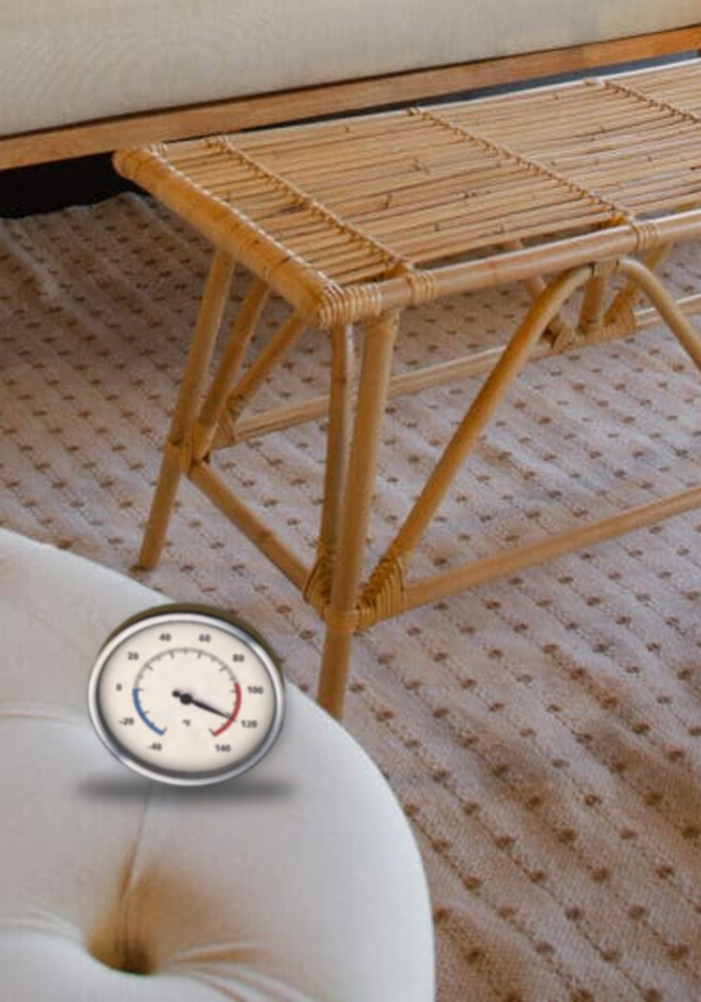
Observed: 120 °F
